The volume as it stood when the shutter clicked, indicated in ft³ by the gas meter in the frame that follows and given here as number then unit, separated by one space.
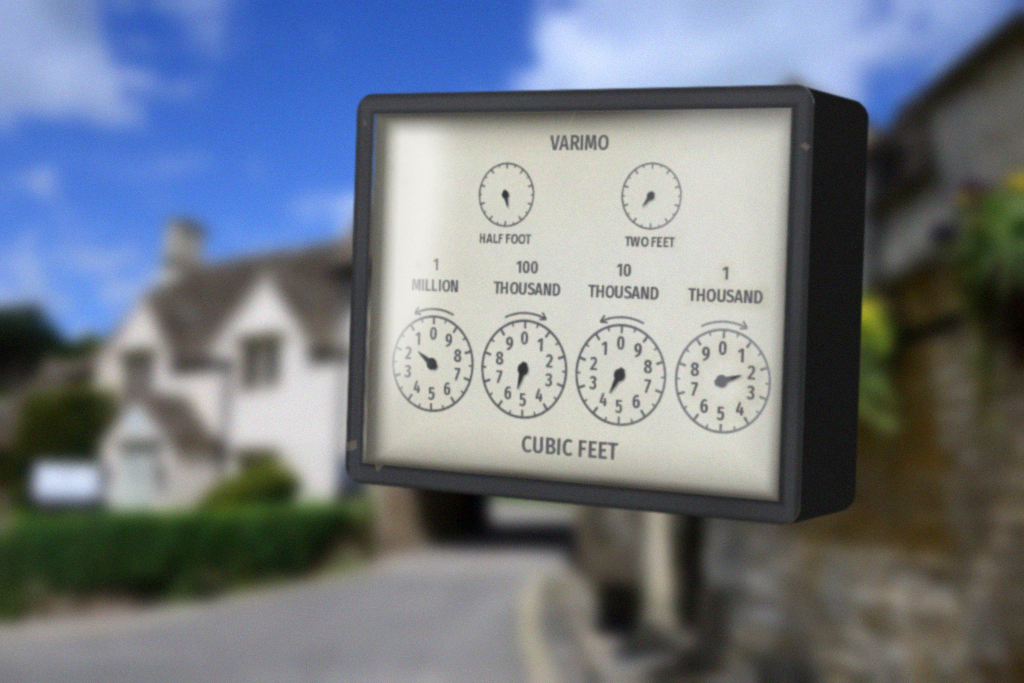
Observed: 154200 ft³
